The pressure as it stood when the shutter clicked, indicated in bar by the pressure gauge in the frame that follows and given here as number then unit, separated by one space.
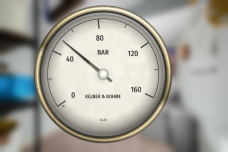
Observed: 50 bar
